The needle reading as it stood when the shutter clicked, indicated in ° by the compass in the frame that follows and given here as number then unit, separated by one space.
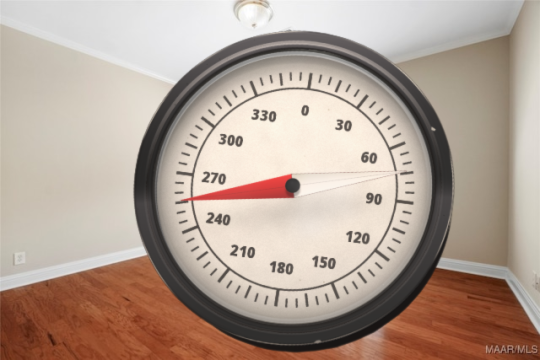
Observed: 255 °
